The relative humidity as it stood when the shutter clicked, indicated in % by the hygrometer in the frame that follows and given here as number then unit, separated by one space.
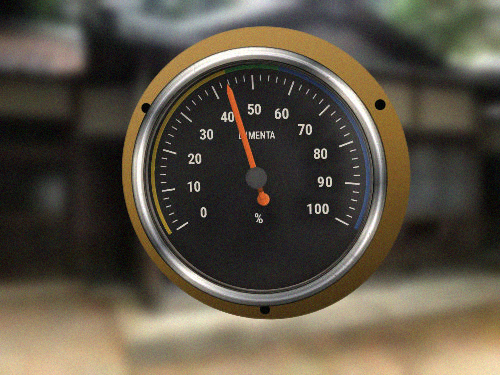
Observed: 44 %
